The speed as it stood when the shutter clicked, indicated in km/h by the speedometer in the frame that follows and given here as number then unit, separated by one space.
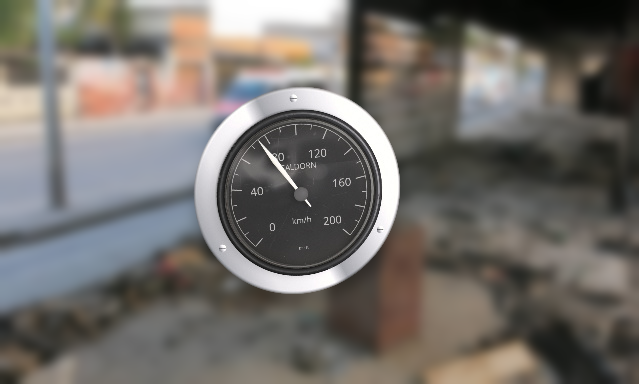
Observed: 75 km/h
